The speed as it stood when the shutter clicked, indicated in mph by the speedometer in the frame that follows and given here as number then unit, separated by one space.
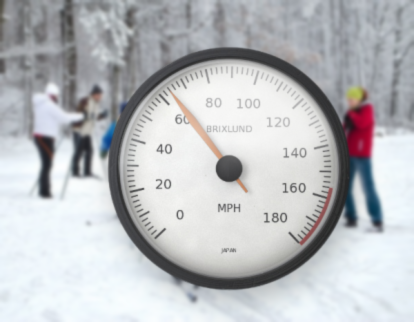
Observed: 64 mph
